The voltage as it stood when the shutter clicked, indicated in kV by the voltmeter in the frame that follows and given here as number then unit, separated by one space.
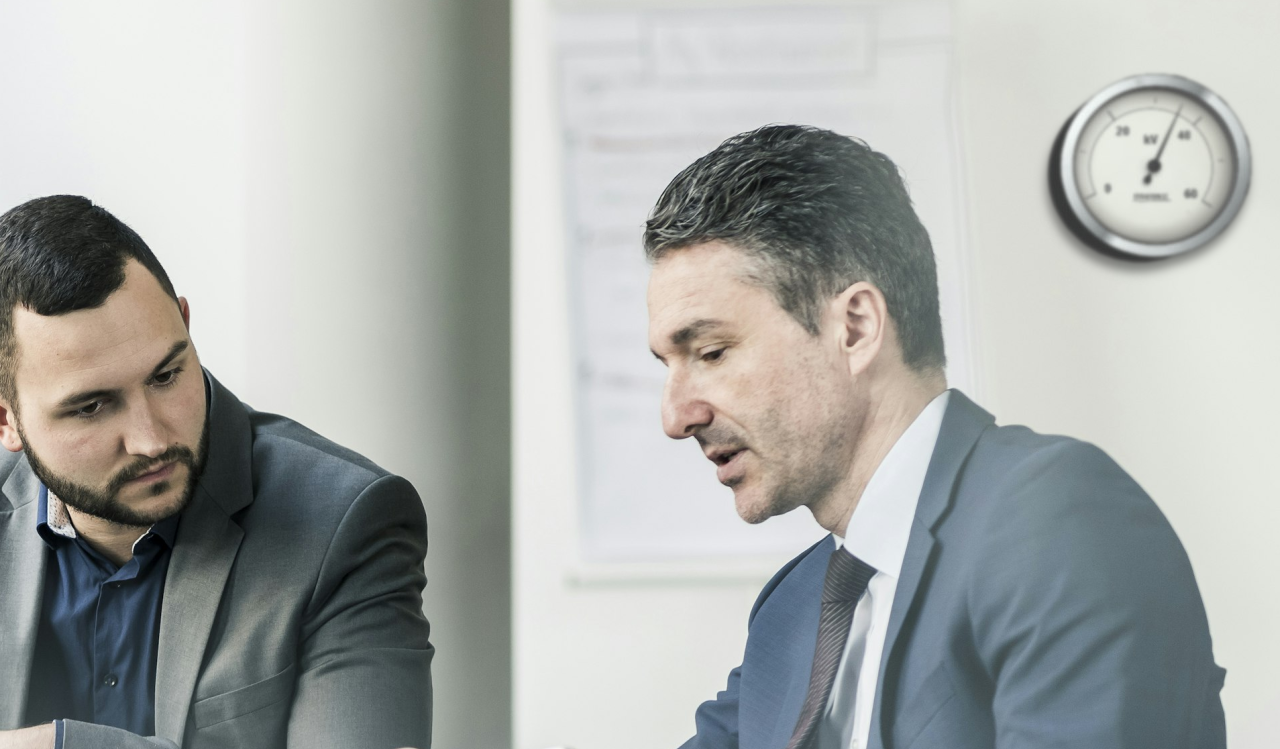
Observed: 35 kV
